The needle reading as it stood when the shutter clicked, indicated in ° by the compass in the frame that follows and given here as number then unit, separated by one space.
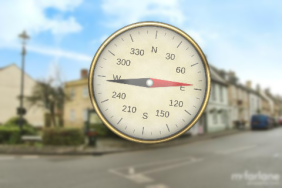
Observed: 85 °
